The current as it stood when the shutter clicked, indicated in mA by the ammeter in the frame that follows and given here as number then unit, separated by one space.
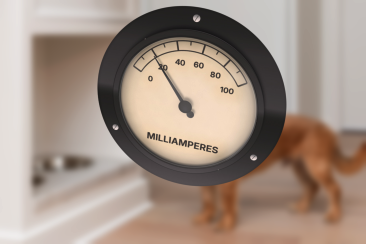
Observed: 20 mA
